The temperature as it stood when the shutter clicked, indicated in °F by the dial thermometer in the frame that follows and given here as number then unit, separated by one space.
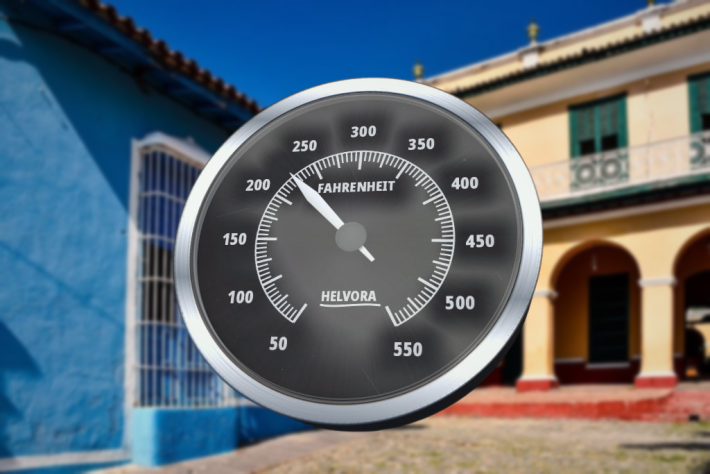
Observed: 225 °F
